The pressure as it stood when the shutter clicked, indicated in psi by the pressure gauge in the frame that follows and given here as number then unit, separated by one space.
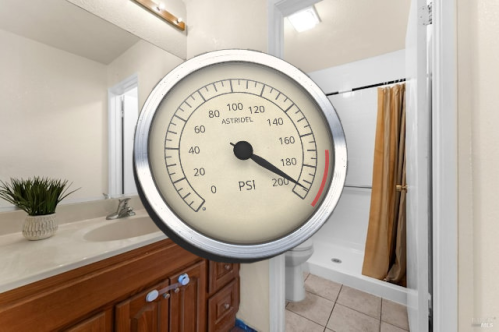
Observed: 195 psi
